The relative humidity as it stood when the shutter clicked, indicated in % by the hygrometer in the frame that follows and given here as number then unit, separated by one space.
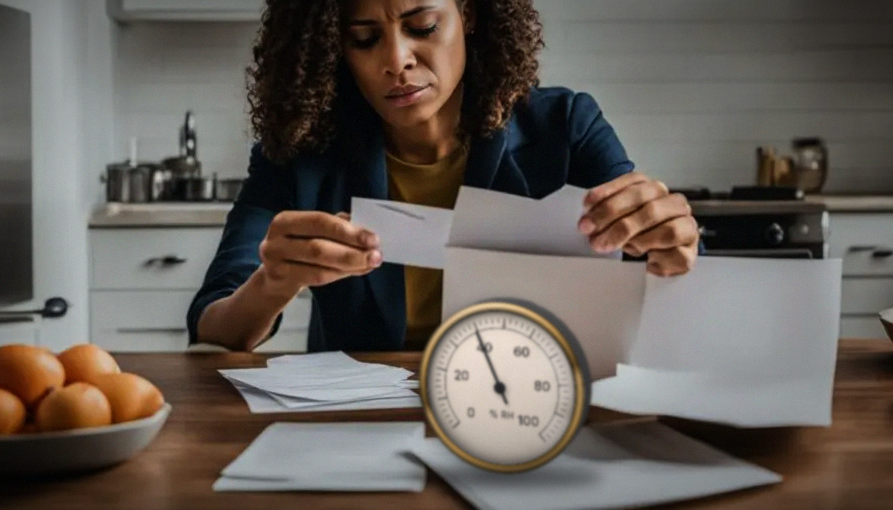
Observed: 40 %
